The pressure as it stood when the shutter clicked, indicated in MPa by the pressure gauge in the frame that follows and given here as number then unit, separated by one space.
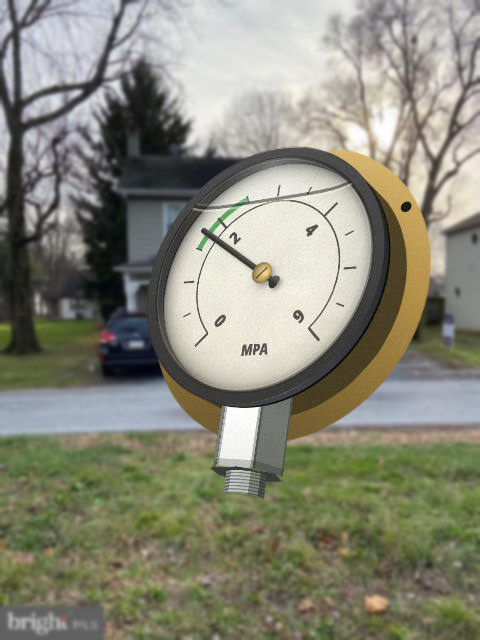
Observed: 1.75 MPa
